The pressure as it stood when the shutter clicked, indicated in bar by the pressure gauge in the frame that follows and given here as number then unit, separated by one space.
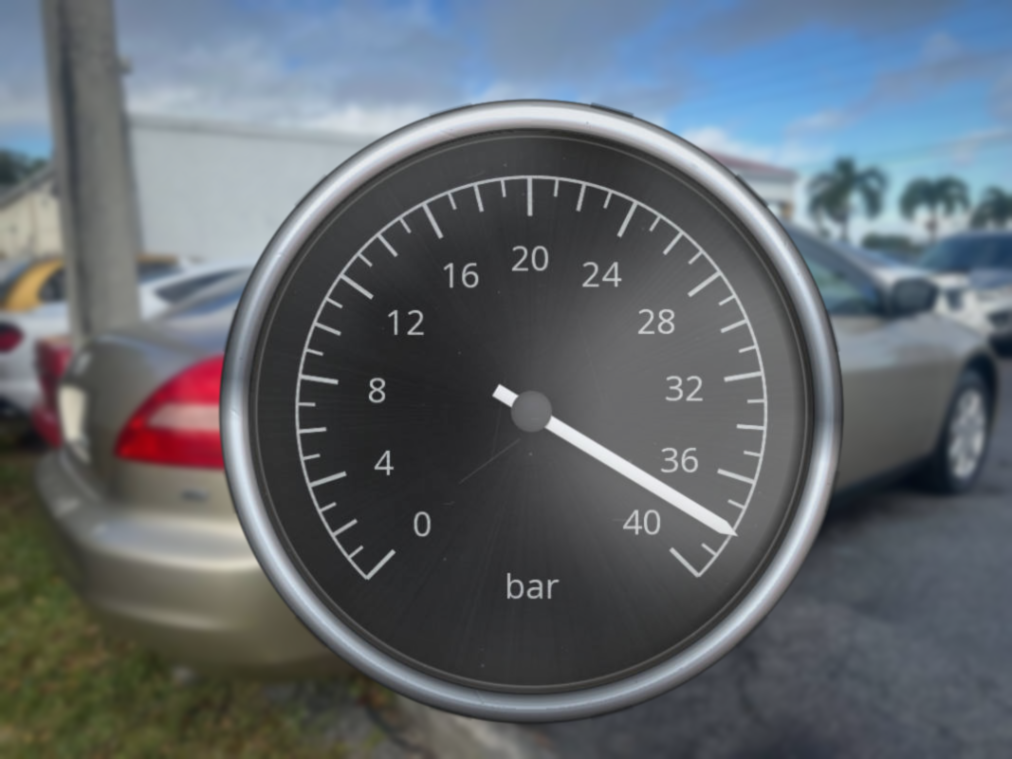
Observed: 38 bar
